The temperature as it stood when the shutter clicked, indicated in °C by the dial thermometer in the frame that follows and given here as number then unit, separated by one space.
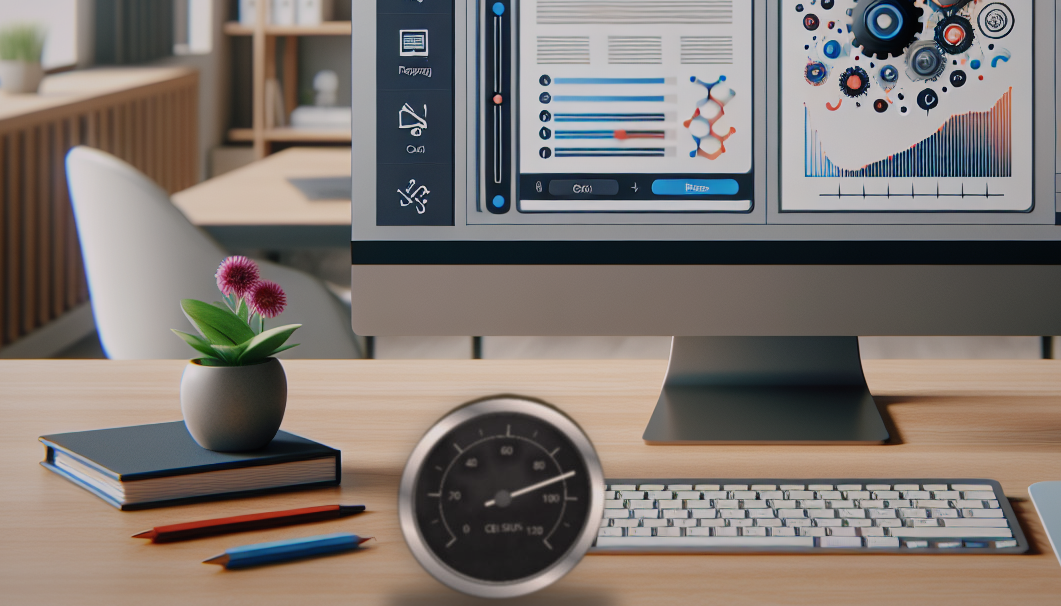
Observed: 90 °C
